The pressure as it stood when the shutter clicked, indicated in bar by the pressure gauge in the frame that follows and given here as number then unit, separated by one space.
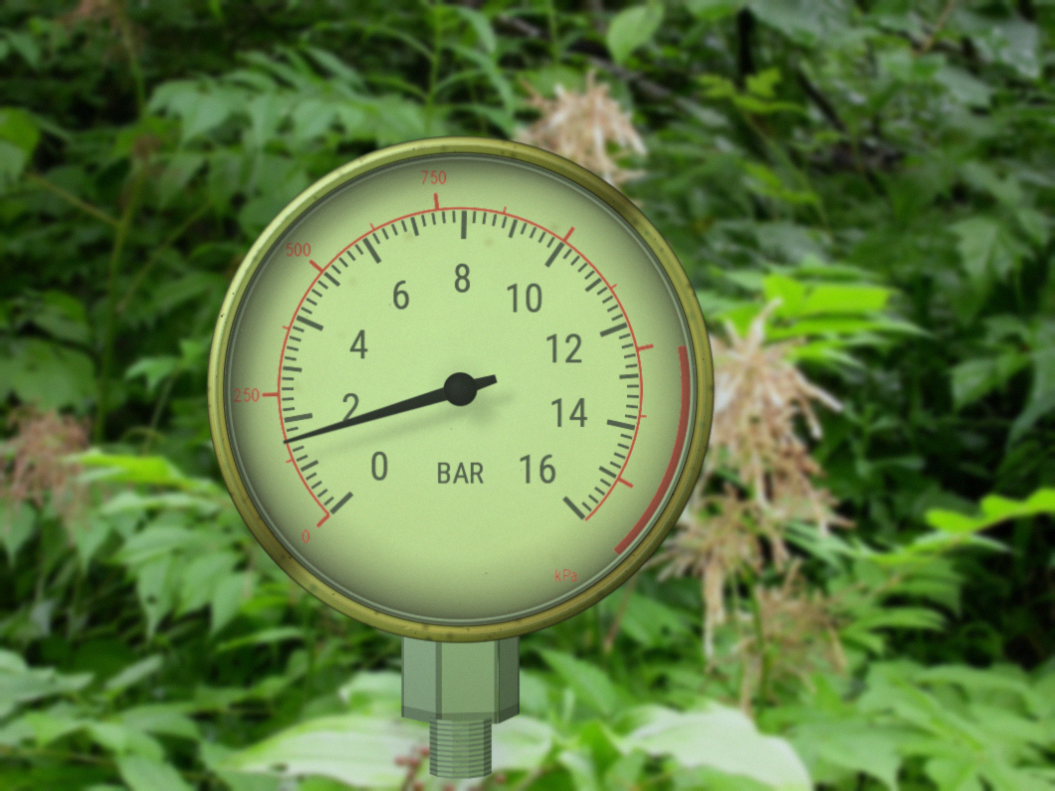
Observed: 1.6 bar
